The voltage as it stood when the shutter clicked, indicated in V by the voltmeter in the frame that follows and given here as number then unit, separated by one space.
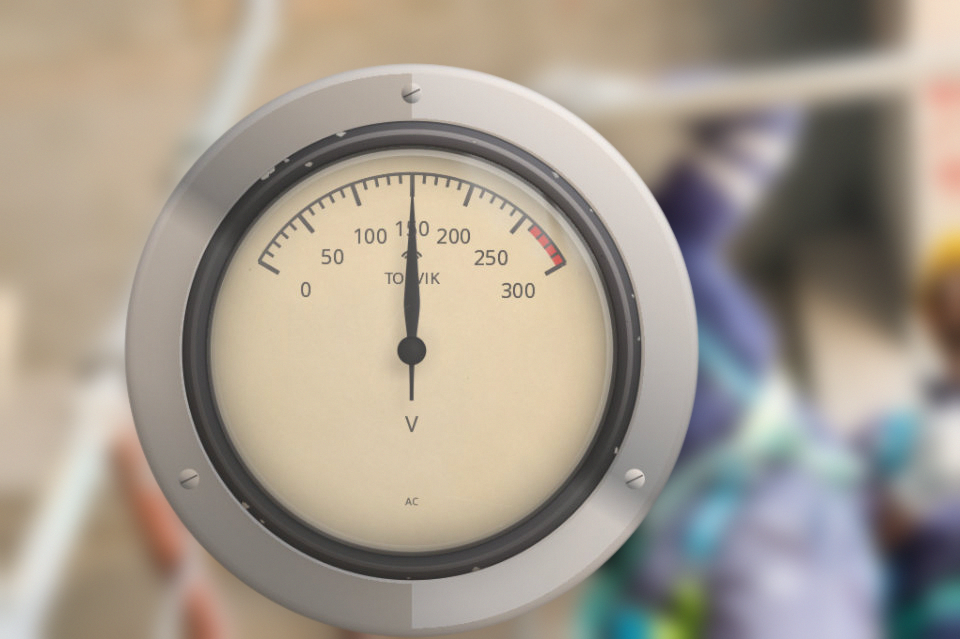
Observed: 150 V
